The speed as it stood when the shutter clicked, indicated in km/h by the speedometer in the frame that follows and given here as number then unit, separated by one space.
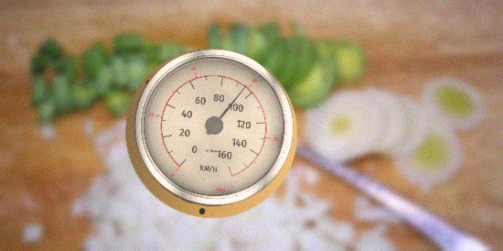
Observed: 95 km/h
